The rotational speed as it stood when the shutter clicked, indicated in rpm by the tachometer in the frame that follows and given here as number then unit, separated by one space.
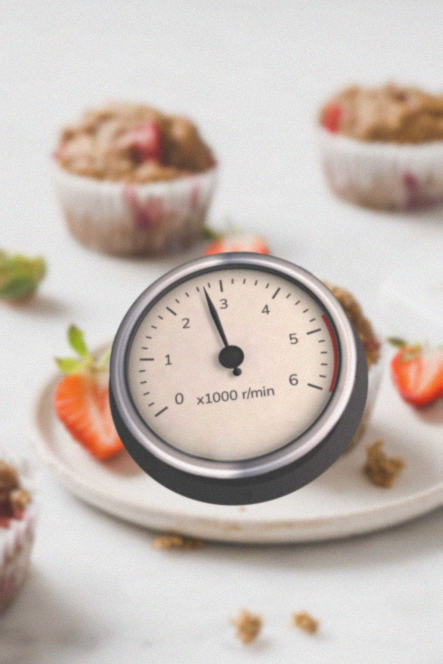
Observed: 2700 rpm
